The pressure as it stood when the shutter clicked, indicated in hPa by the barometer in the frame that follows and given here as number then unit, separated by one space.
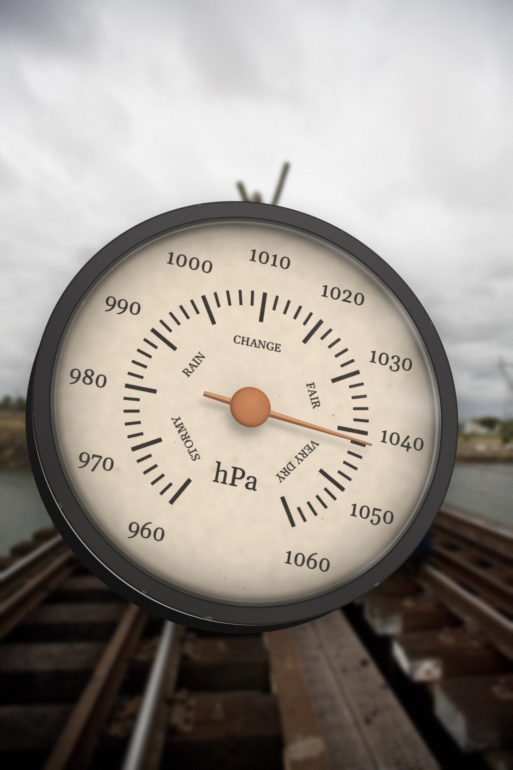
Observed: 1042 hPa
